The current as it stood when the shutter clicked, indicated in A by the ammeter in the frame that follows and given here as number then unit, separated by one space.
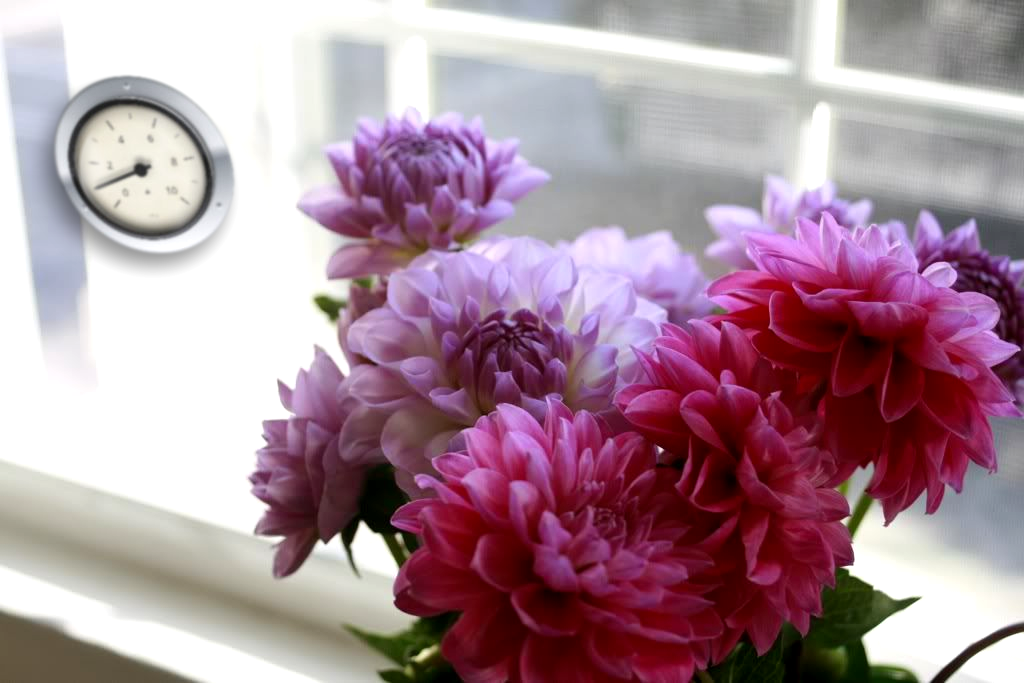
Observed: 1 A
